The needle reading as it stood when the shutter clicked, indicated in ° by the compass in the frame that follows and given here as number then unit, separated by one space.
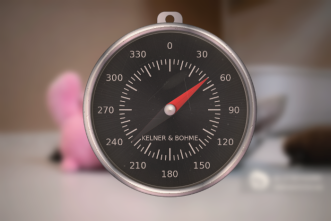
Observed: 50 °
